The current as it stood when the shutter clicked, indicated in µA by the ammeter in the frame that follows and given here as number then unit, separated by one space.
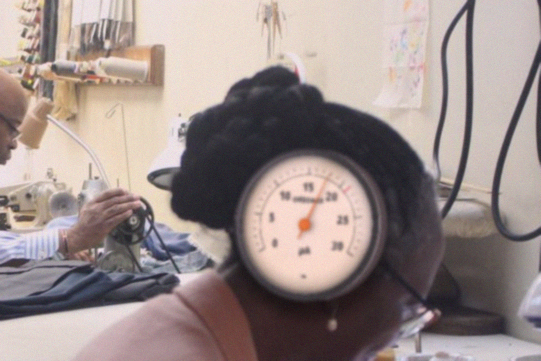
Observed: 18 µA
